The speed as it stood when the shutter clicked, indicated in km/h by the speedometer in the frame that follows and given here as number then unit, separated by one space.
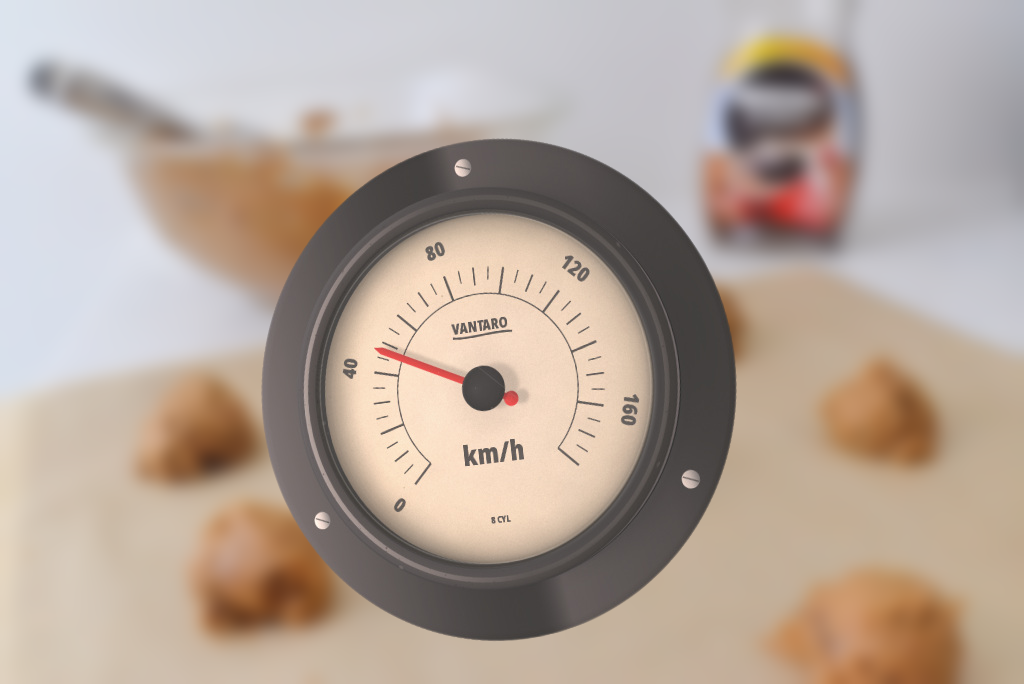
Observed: 47.5 km/h
